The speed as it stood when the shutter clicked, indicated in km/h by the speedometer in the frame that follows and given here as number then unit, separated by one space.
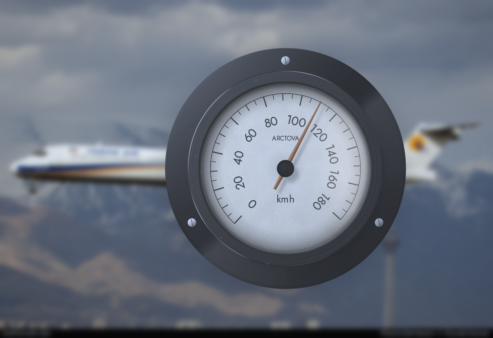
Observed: 110 km/h
